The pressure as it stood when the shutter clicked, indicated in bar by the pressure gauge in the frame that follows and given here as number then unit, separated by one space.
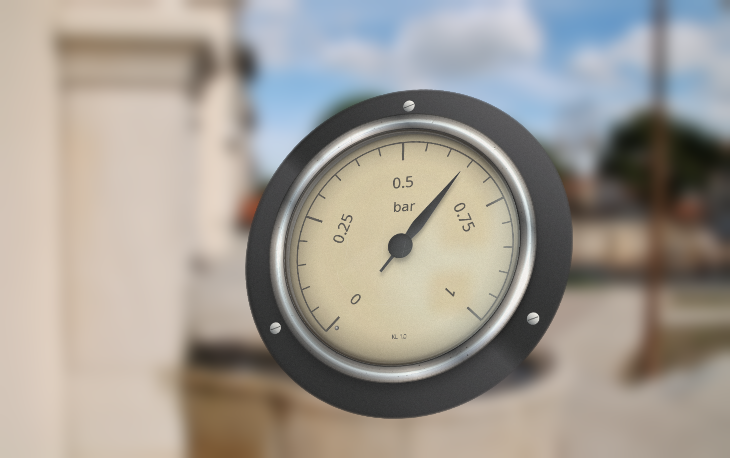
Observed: 0.65 bar
